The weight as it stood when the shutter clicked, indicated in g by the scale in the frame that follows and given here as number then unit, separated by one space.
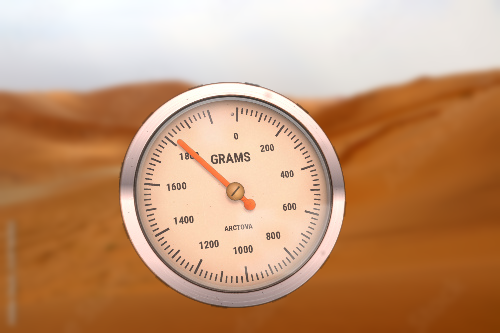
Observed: 1820 g
